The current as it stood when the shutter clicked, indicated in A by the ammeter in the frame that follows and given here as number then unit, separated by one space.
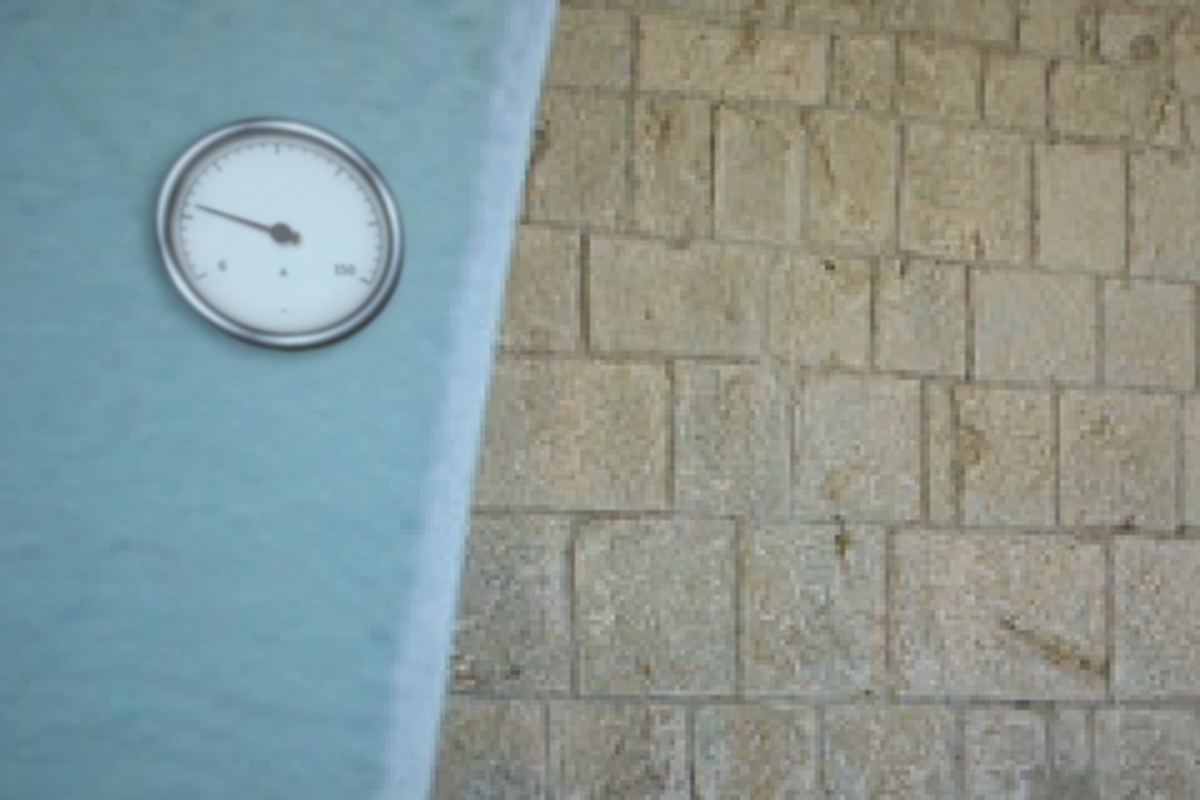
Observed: 30 A
